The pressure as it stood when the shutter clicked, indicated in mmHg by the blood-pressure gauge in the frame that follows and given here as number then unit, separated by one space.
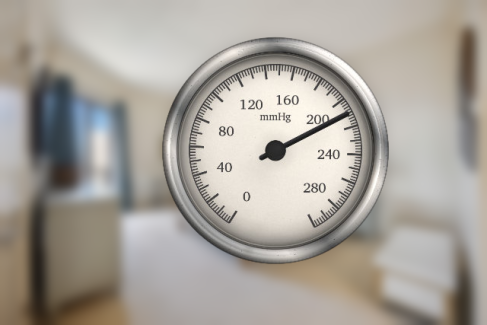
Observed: 210 mmHg
